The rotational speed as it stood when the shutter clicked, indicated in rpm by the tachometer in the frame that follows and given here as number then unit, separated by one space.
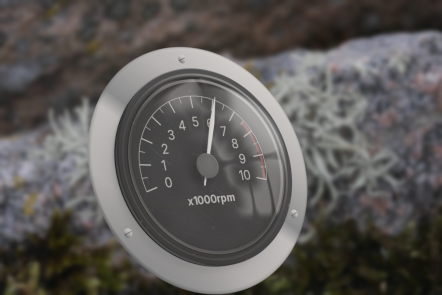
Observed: 6000 rpm
